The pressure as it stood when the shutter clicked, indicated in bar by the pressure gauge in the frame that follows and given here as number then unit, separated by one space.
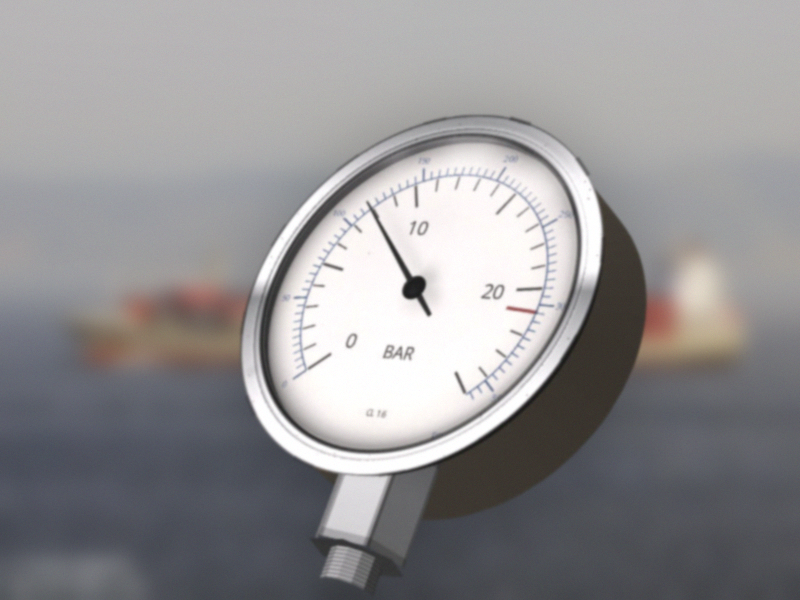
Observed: 8 bar
